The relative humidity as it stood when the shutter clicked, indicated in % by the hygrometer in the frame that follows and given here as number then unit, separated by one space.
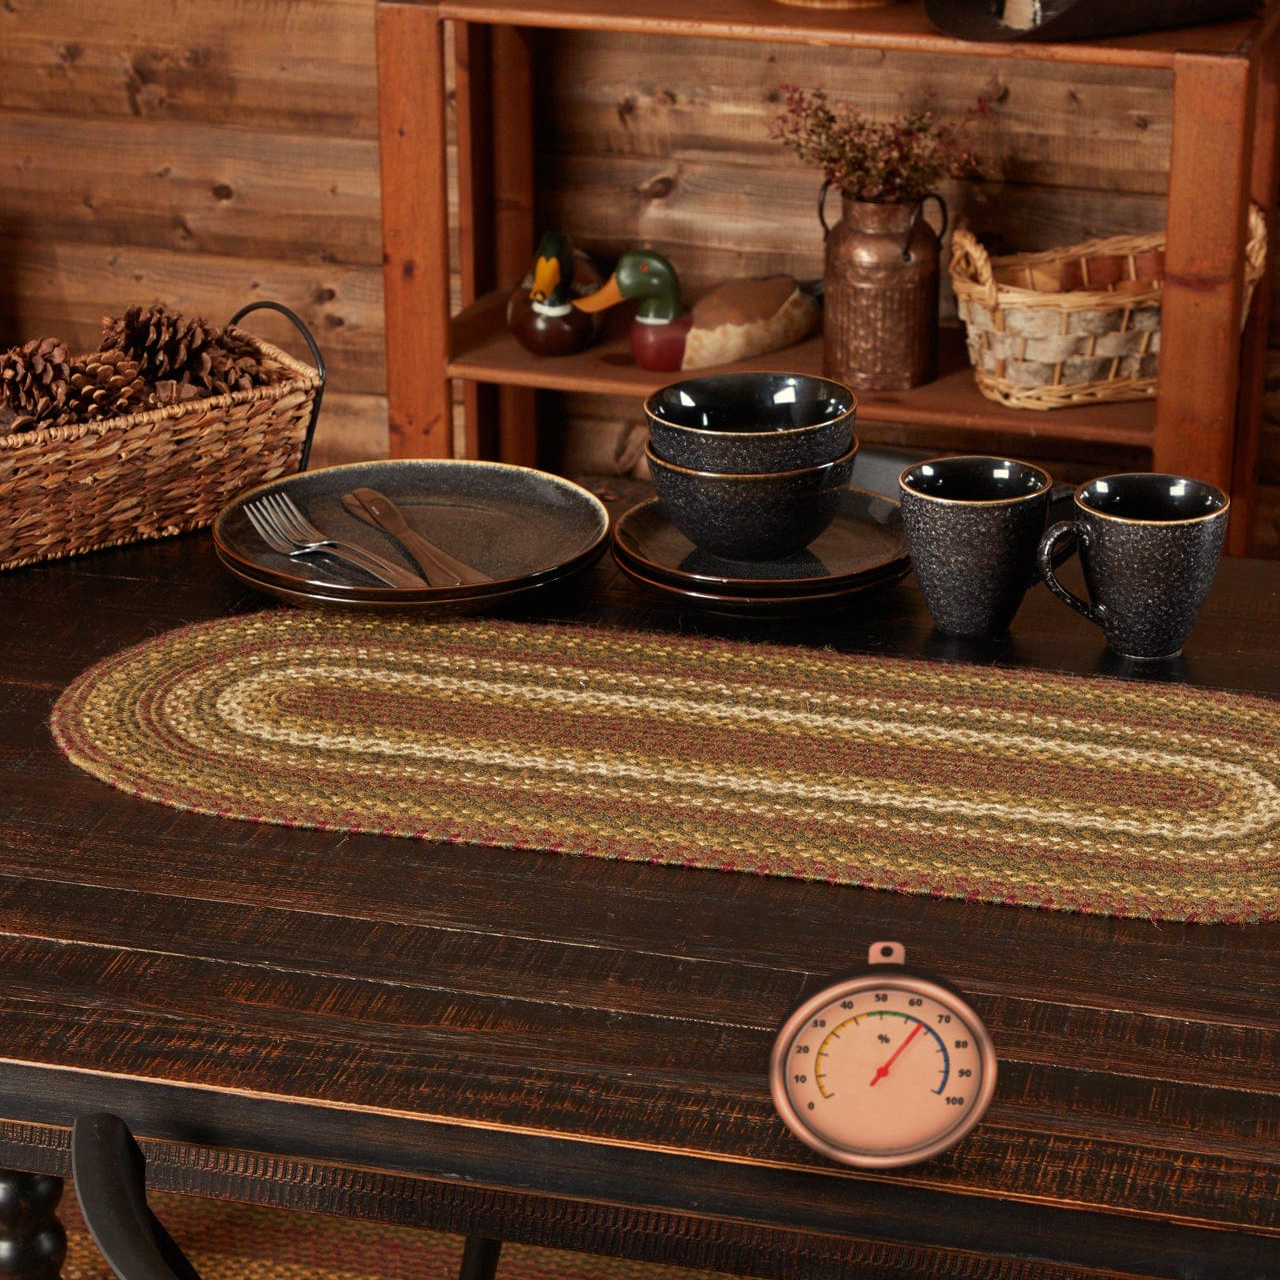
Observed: 65 %
